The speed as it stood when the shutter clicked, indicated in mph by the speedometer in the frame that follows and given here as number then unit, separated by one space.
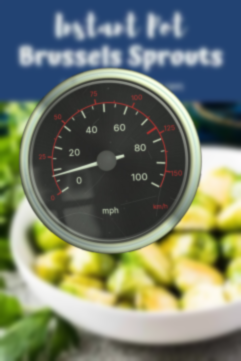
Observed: 7.5 mph
